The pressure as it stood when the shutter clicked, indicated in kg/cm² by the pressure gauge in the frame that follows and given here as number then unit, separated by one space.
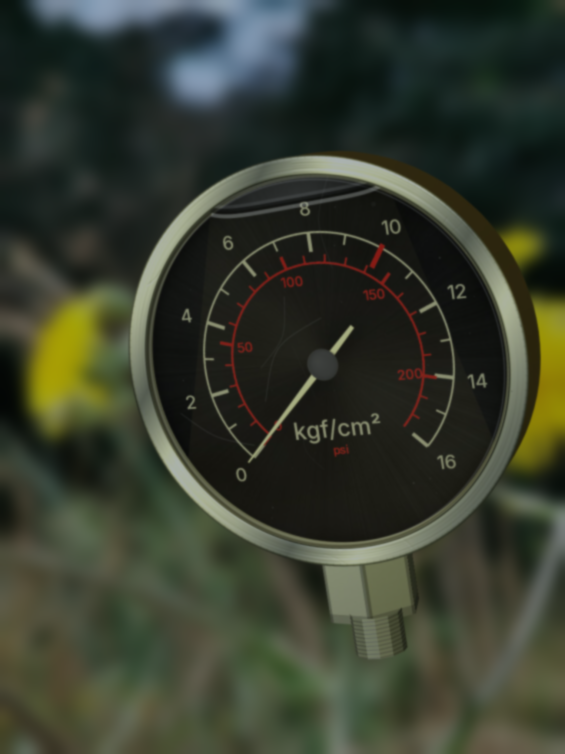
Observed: 0 kg/cm²
